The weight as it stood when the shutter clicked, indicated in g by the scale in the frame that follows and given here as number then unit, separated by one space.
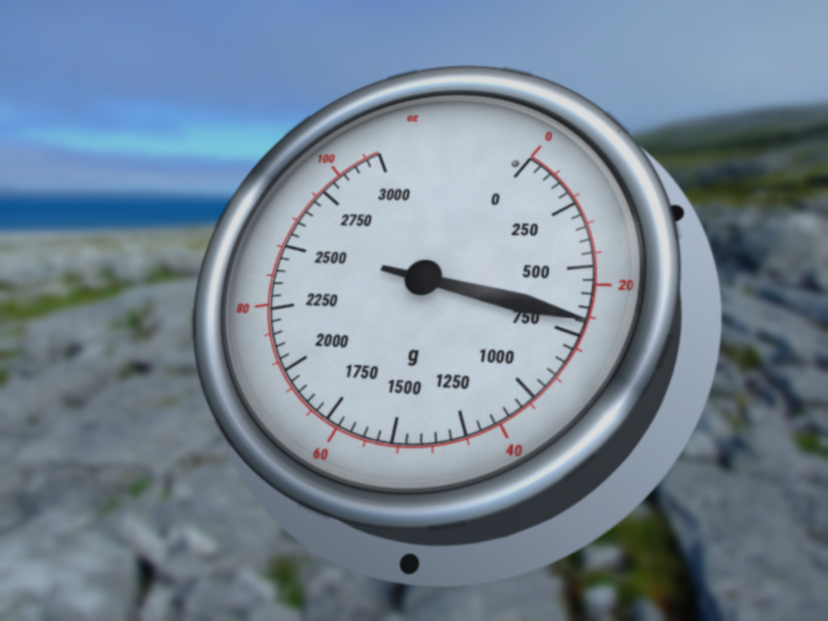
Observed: 700 g
